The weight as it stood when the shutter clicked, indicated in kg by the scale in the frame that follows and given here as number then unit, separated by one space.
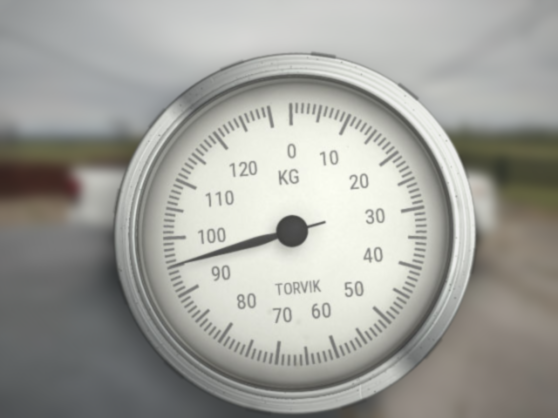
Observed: 95 kg
